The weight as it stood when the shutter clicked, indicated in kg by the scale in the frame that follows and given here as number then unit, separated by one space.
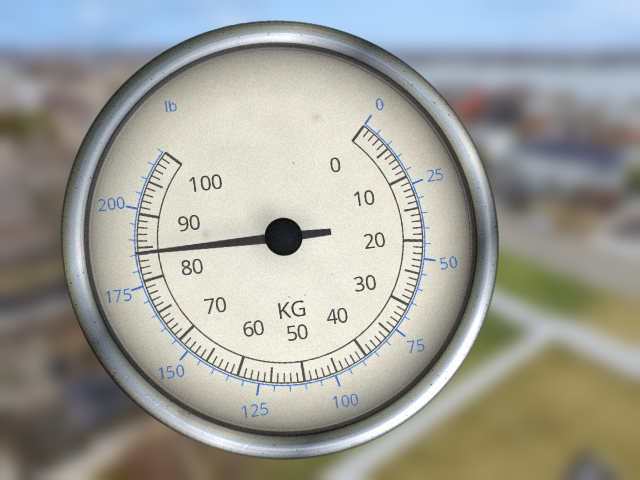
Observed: 84 kg
